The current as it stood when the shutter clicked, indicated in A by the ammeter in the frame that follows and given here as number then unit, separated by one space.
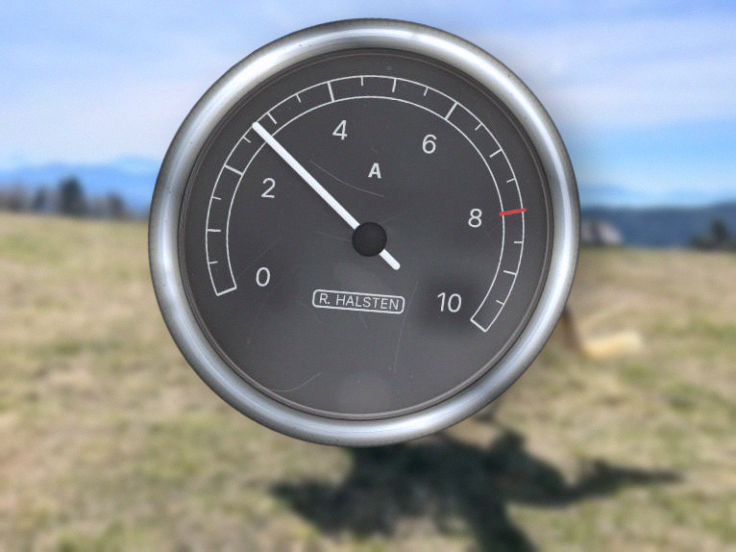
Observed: 2.75 A
